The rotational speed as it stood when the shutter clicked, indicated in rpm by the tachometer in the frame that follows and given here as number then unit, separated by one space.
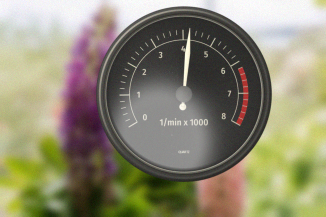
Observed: 4200 rpm
